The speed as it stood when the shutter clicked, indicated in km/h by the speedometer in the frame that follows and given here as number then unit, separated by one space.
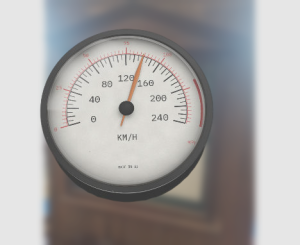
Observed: 140 km/h
